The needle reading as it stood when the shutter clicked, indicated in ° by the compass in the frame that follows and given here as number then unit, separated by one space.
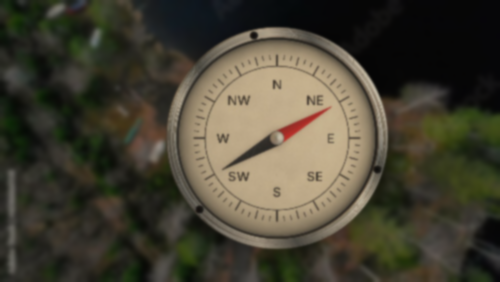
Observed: 60 °
